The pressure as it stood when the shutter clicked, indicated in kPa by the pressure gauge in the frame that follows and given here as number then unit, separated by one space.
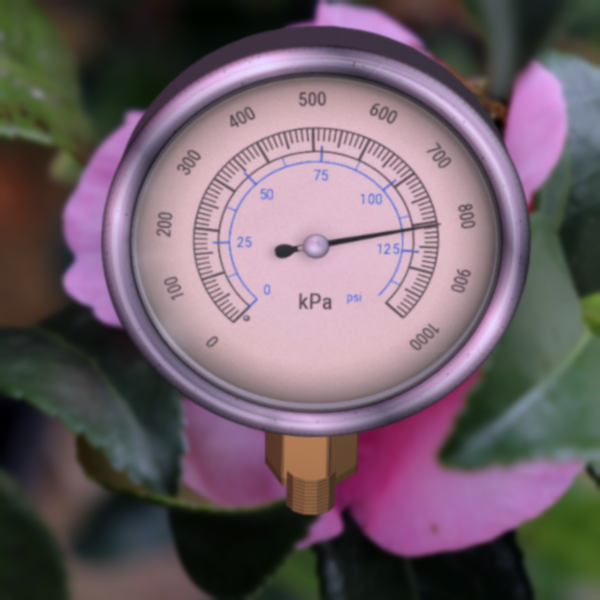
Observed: 800 kPa
